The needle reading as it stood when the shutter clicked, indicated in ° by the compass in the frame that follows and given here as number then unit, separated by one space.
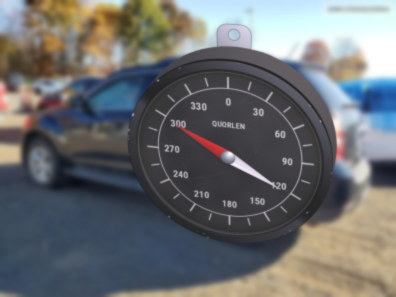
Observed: 300 °
